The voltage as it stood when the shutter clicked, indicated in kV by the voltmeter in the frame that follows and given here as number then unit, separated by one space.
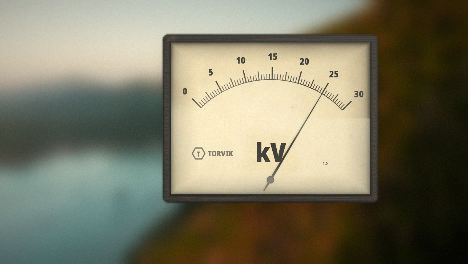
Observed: 25 kV
